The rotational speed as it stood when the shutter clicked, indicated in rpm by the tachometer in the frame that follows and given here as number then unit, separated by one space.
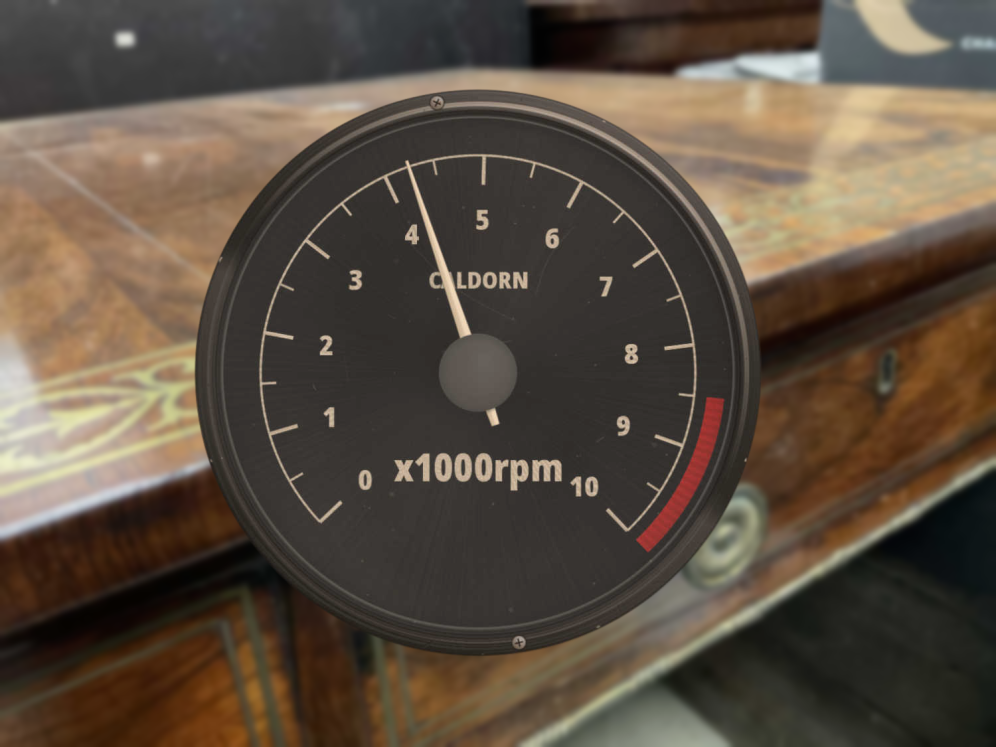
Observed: 4250 rpm
